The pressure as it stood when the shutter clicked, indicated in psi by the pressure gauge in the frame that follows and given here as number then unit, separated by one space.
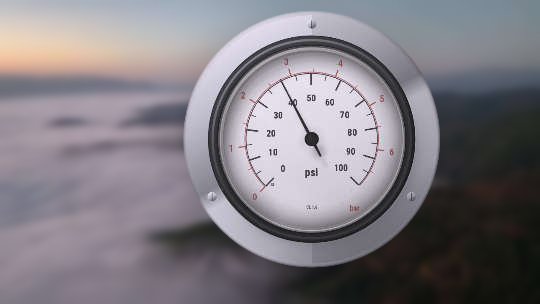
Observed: 40 psi
